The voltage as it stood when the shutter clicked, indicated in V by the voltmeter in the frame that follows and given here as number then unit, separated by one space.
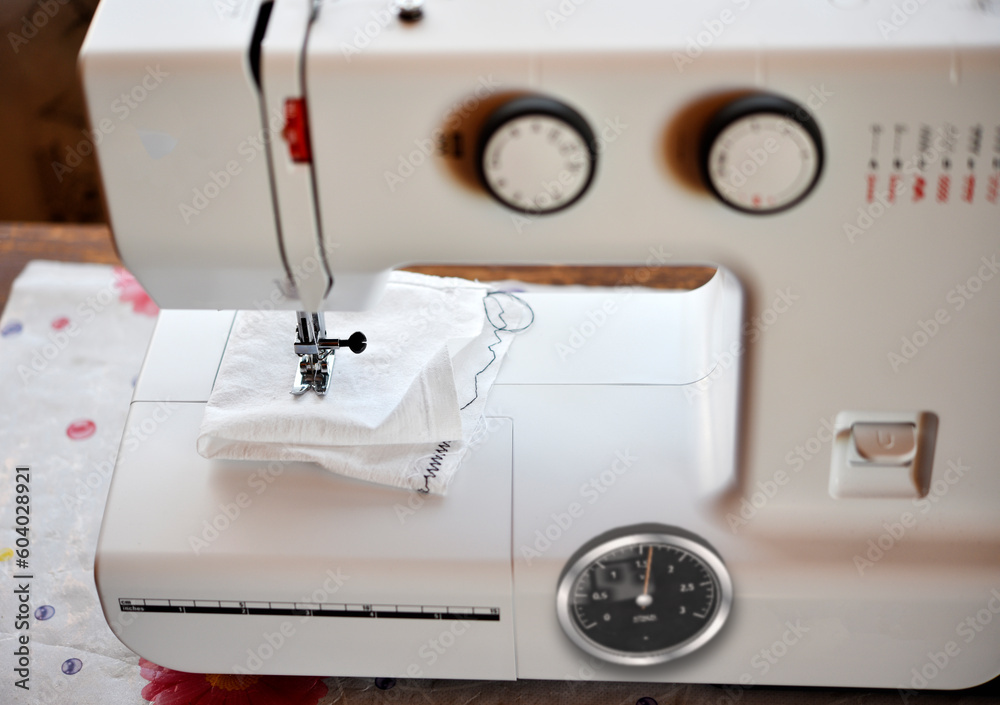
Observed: 1.6 V
